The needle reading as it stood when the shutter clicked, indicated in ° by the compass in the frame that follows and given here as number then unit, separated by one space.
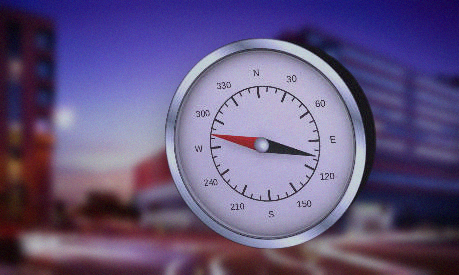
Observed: 285 °
